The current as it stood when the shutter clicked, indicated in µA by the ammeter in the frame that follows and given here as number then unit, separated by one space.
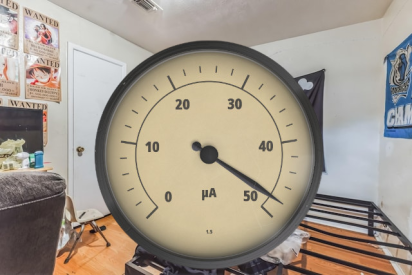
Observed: 48 µA
